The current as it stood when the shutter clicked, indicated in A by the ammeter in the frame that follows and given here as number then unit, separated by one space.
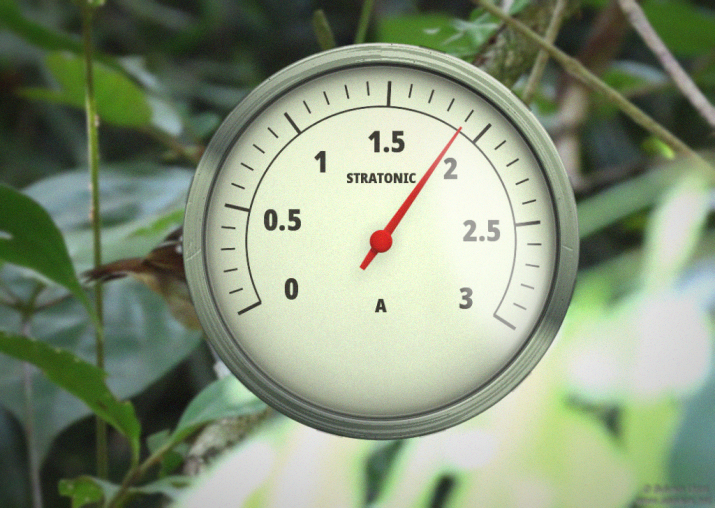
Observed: 1.9 A
